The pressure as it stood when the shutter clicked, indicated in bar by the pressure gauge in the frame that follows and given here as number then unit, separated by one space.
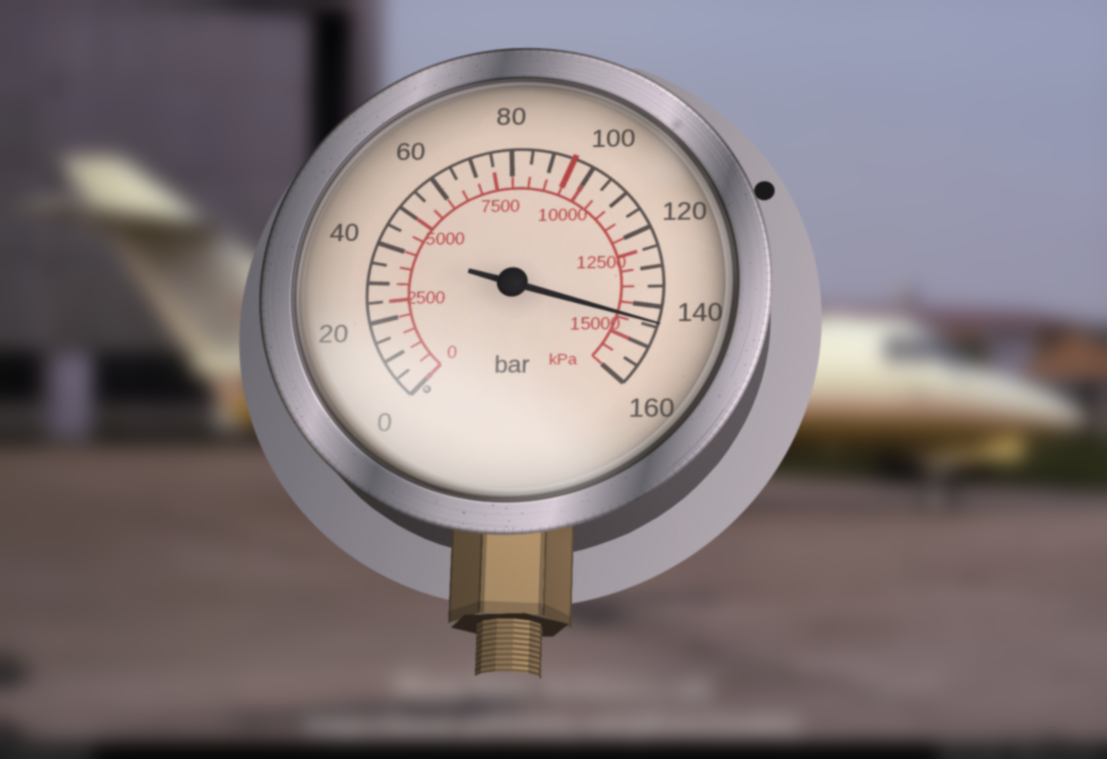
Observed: 145 bar
